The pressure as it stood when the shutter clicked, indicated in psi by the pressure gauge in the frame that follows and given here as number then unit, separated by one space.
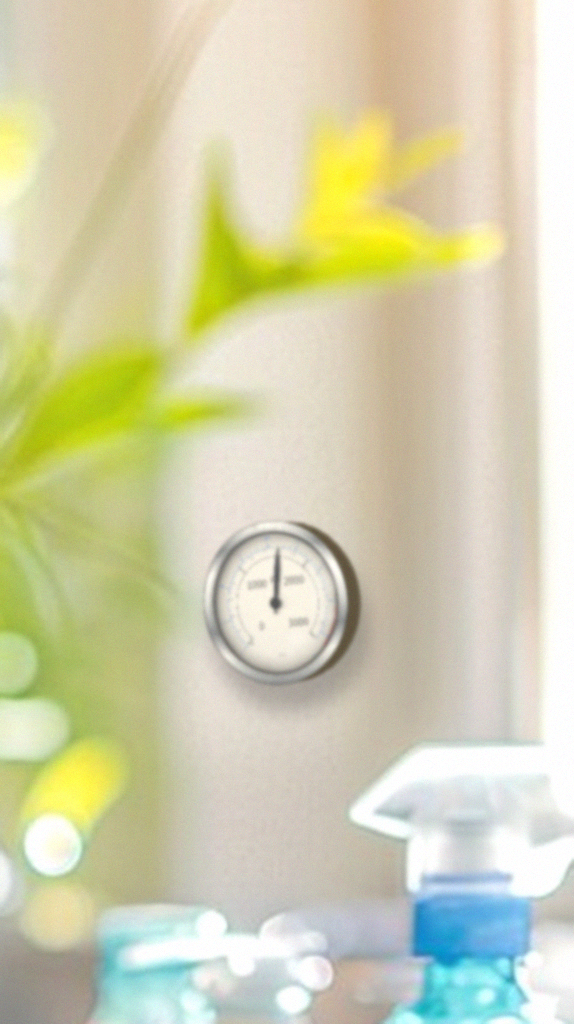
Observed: 1600 psi
